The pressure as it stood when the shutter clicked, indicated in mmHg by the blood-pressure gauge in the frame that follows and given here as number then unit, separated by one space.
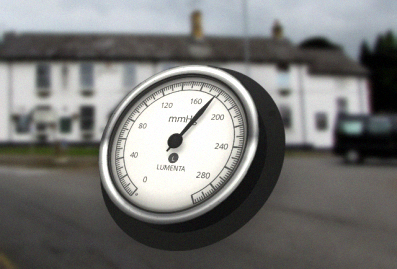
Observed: 180 mmHg
